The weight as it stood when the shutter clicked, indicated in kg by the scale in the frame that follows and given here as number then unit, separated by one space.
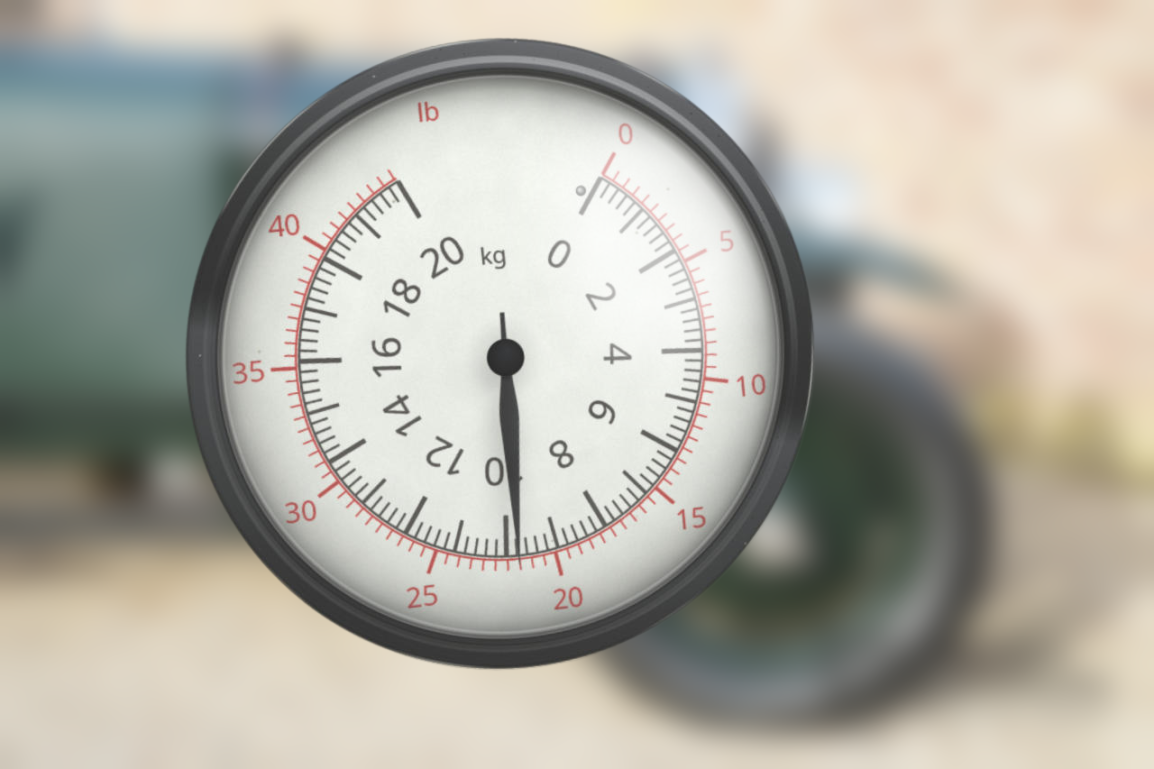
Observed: 9.8 kg
